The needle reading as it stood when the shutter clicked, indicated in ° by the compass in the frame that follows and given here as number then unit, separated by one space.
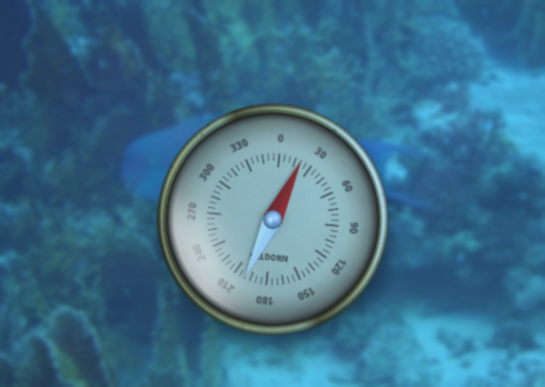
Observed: 20 °
